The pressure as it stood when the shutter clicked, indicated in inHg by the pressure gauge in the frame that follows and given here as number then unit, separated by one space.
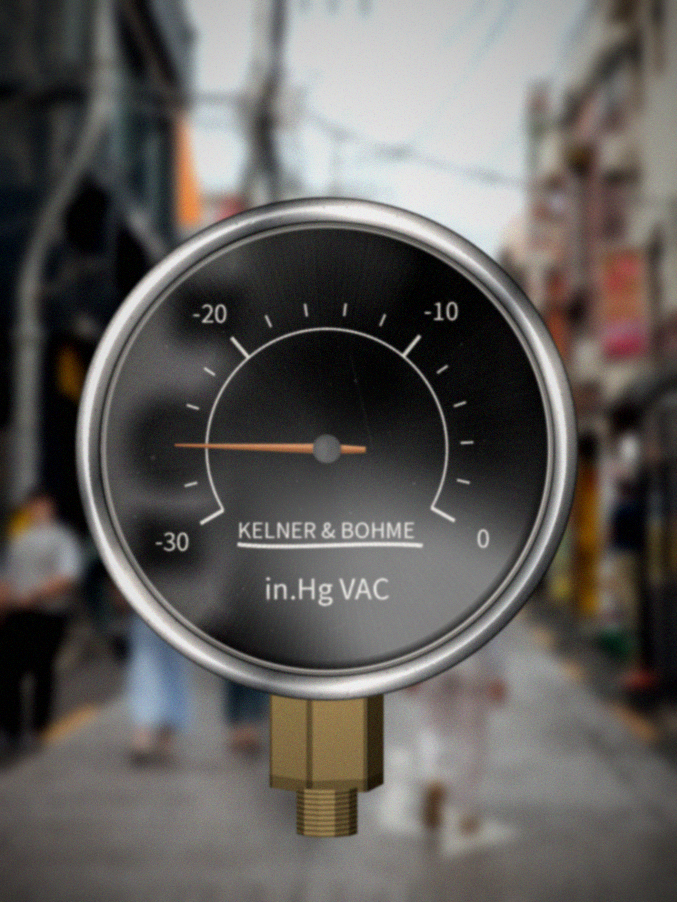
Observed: -26 inHg
